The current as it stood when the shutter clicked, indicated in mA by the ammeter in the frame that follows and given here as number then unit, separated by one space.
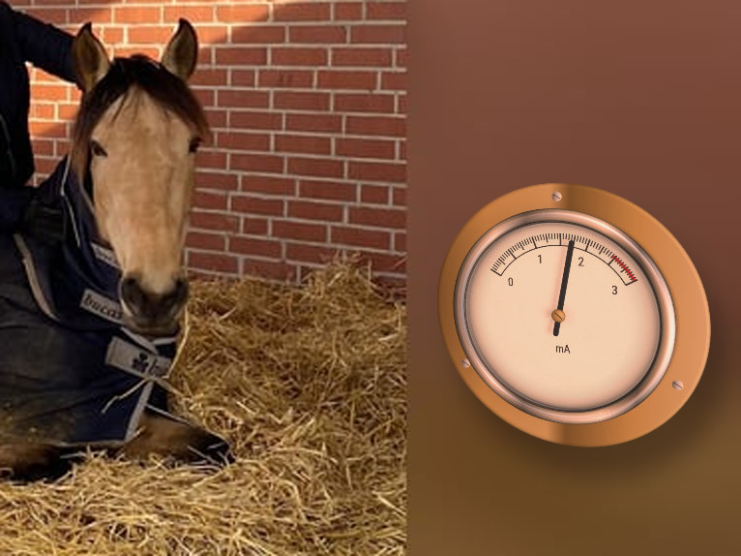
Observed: 1.75 mA
